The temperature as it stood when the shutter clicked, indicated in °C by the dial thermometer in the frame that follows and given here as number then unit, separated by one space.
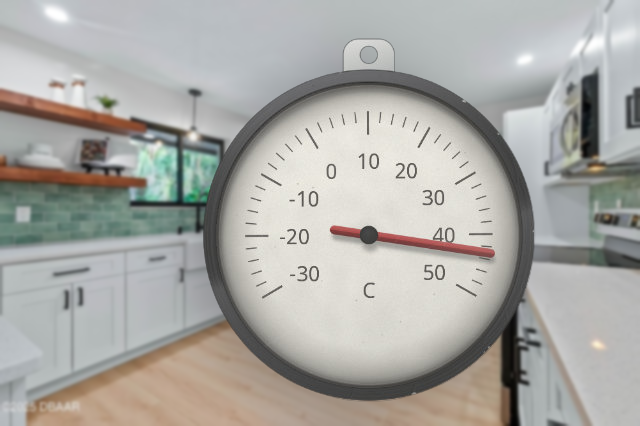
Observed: 43 °C
